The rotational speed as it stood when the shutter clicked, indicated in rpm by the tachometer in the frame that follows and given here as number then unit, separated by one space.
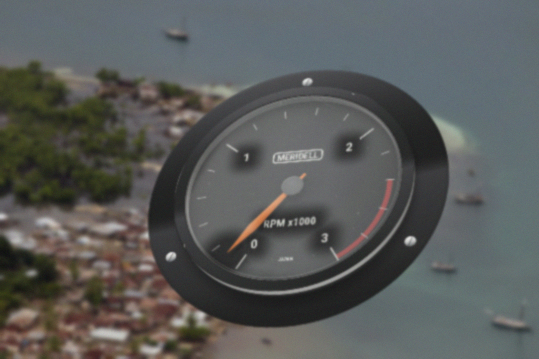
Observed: 100 rpm
